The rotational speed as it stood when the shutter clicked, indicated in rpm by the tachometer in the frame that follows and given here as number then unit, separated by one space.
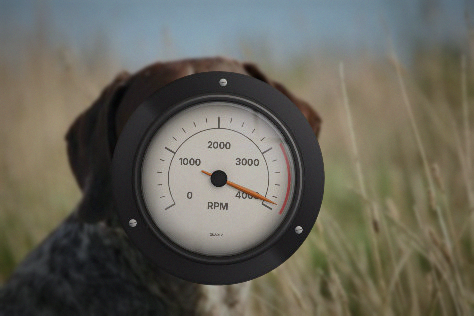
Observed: 3900 rpm
